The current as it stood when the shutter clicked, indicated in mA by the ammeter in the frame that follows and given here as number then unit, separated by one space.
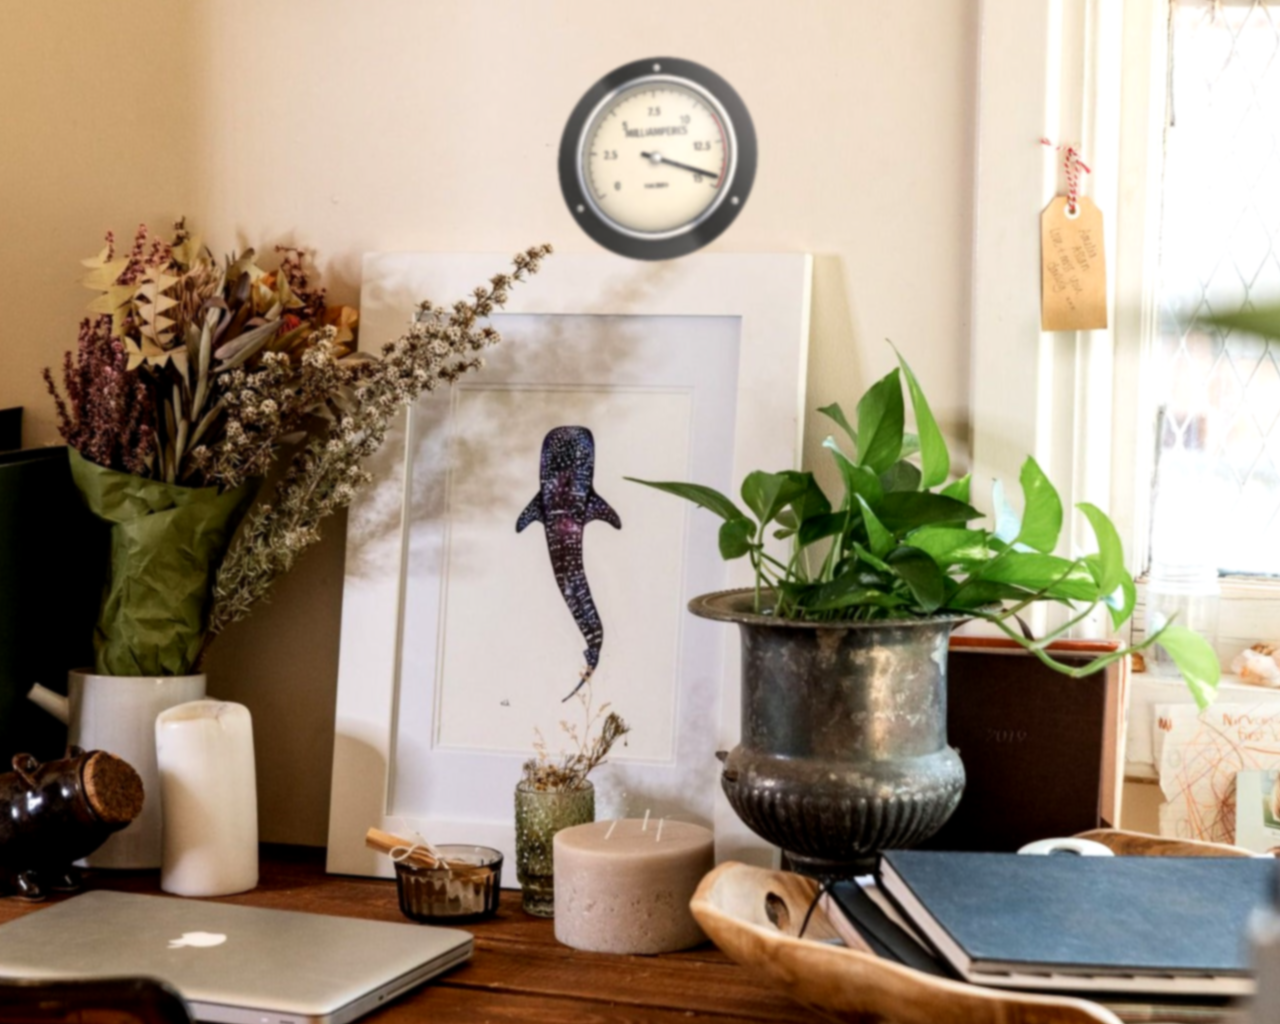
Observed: 14.5 mA
